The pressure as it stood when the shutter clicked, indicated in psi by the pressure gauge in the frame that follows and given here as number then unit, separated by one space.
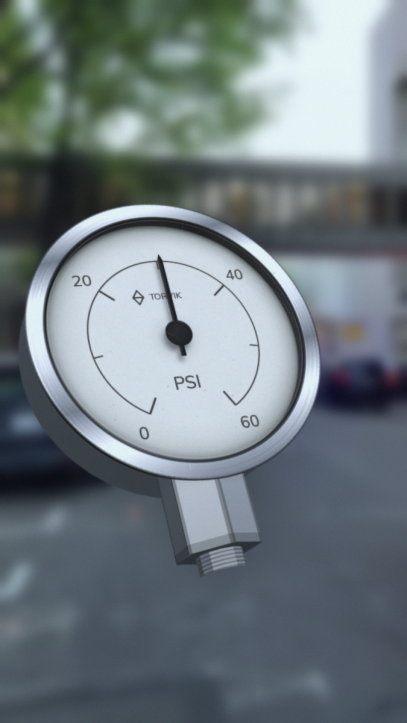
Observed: 30 psi
